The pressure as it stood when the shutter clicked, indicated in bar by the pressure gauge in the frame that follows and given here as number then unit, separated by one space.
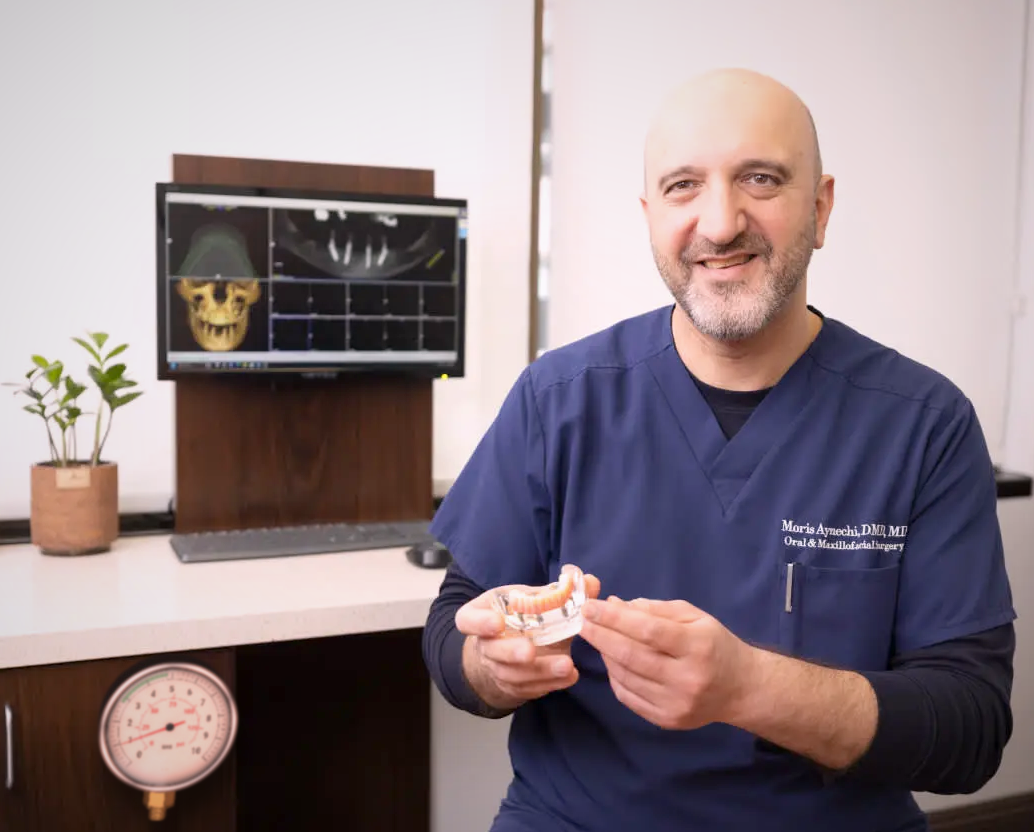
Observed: 1 bar
